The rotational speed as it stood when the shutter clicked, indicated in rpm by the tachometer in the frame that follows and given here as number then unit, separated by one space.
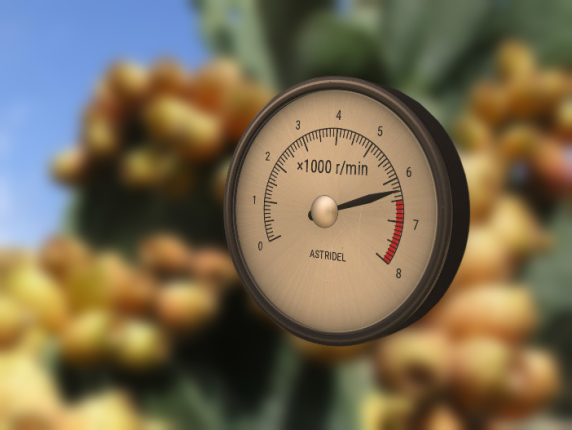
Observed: 6300 rpm
